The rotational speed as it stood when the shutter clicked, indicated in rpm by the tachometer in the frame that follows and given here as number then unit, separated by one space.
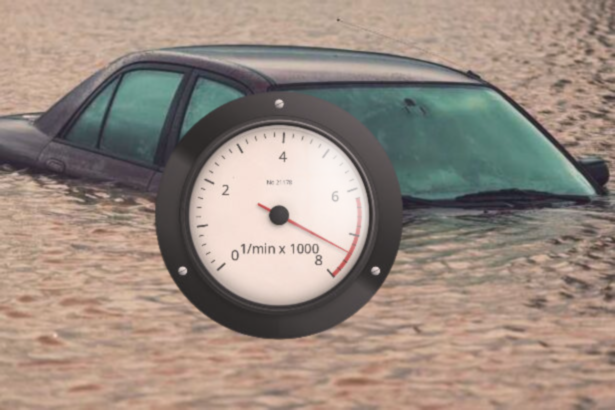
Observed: 7400 rpm
